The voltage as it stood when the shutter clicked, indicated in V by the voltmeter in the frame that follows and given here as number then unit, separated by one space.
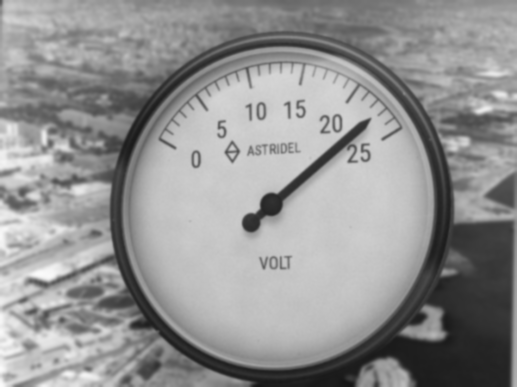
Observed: 23 V
